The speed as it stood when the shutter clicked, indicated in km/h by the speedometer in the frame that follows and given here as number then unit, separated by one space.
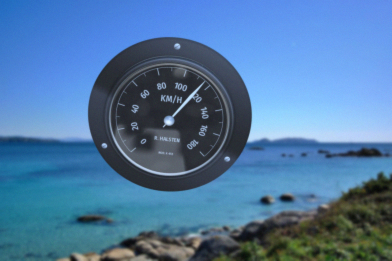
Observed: 115 km/h
